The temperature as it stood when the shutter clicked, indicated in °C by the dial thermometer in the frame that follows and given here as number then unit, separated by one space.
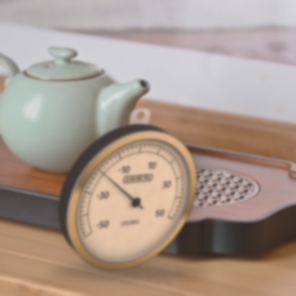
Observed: -20 °C
